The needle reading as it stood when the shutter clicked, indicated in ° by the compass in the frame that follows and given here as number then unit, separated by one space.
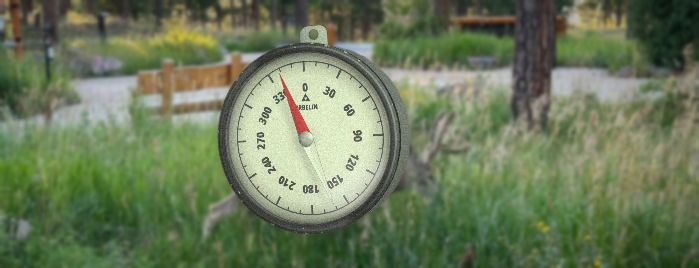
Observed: 340 °
